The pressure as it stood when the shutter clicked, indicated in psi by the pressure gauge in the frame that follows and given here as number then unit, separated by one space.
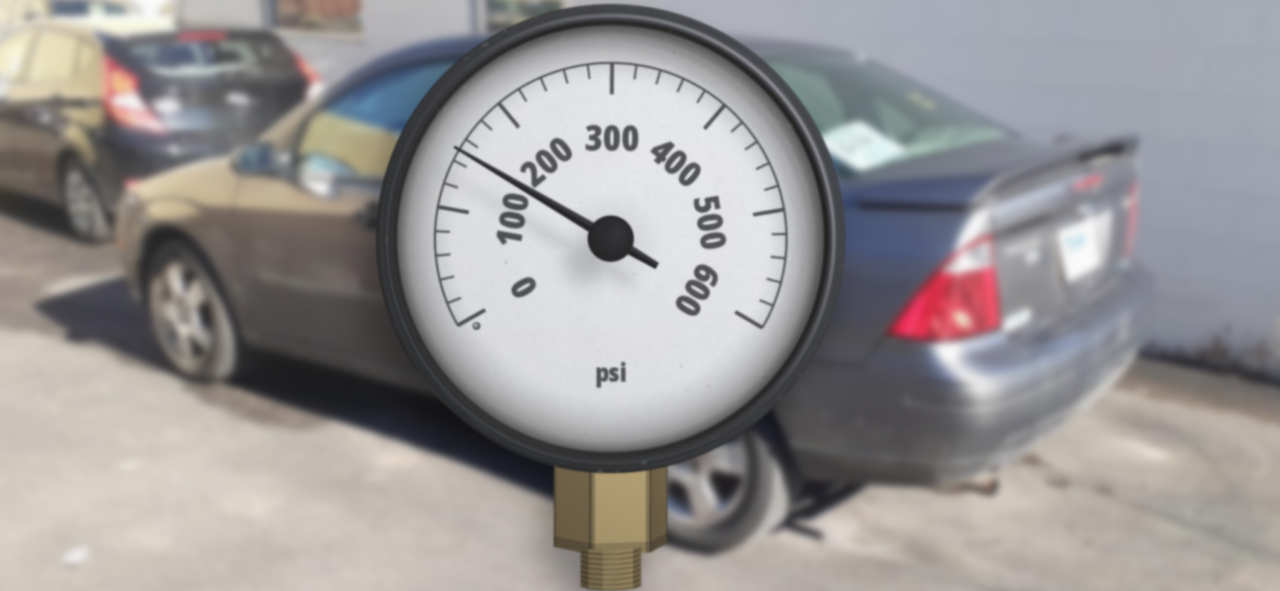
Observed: 150 psi
